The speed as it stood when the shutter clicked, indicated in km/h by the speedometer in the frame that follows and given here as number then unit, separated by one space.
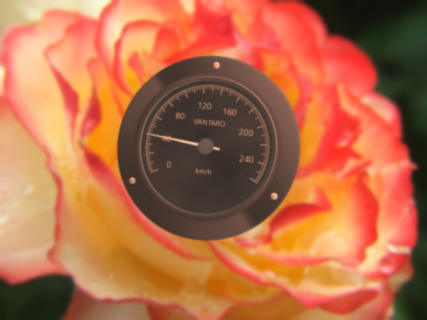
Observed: 40 km/h
